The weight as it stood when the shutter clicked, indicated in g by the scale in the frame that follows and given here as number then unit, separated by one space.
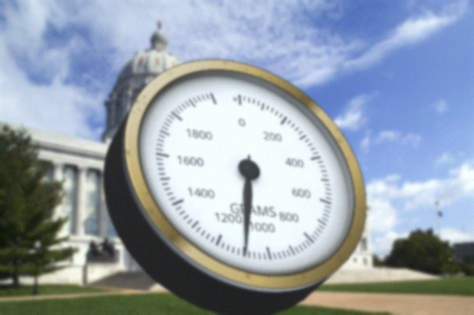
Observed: 1100 g
